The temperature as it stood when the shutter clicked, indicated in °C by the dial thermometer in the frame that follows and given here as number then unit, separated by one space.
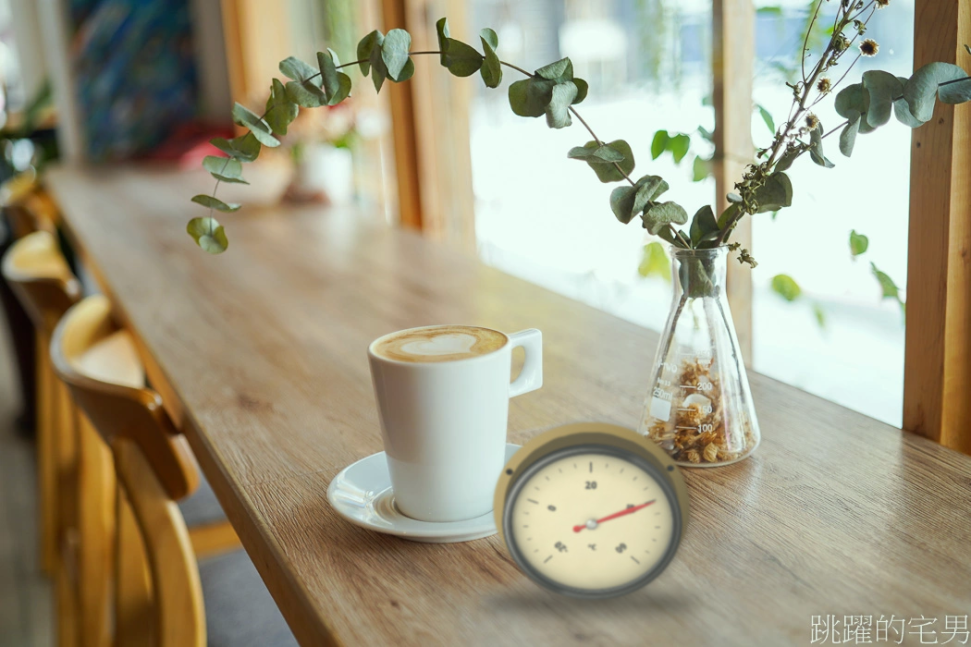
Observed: 40 °C
